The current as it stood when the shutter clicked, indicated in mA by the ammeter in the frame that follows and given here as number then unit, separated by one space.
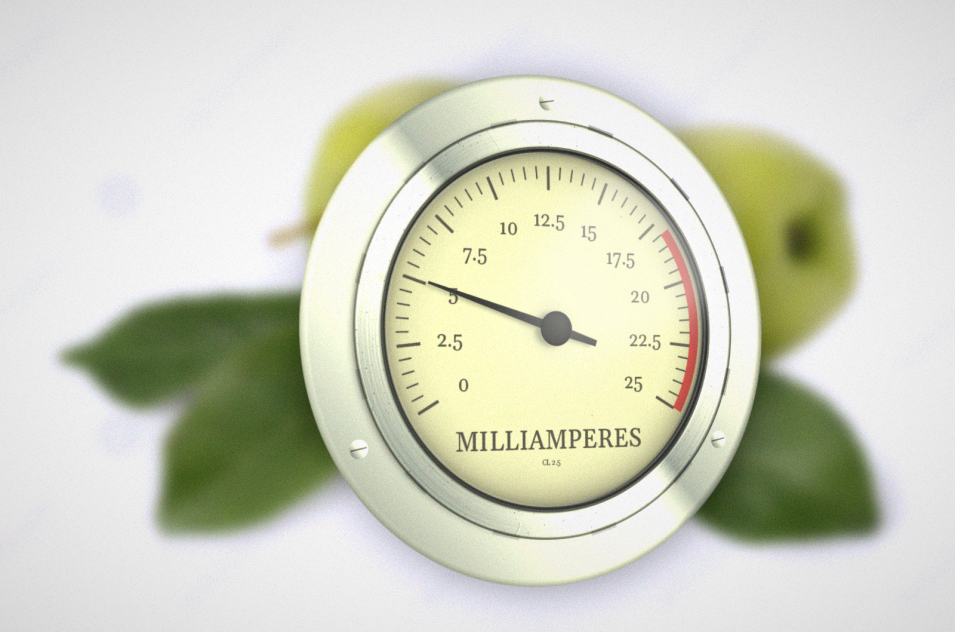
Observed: 5 mA
